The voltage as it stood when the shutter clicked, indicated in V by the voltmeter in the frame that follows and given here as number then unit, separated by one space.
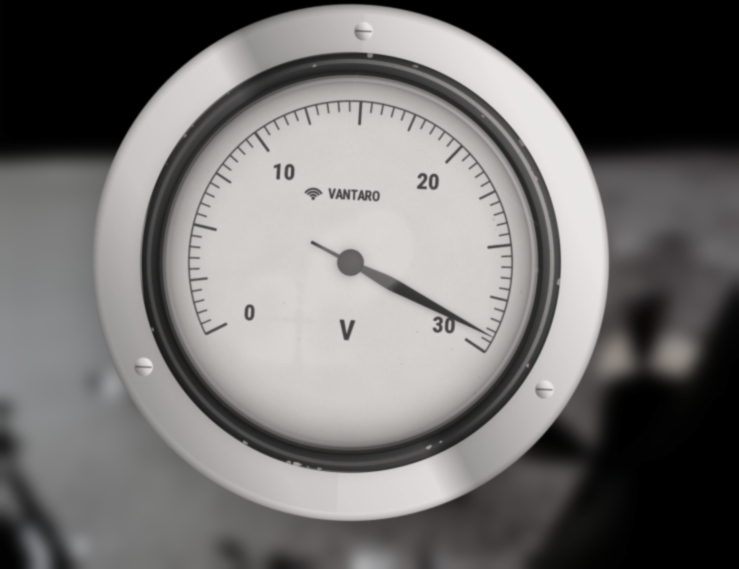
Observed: 29.25 V
